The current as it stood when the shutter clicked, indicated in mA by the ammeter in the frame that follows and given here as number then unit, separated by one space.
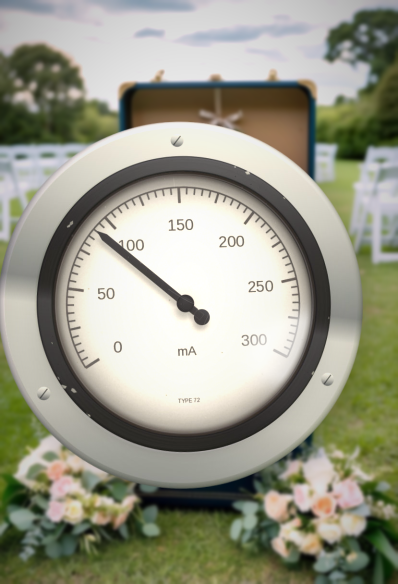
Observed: 90 mA
